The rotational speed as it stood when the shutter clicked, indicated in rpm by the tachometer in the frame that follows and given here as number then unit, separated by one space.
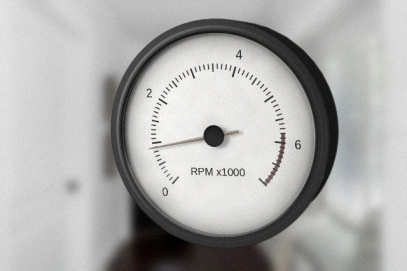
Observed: 900 rpm
